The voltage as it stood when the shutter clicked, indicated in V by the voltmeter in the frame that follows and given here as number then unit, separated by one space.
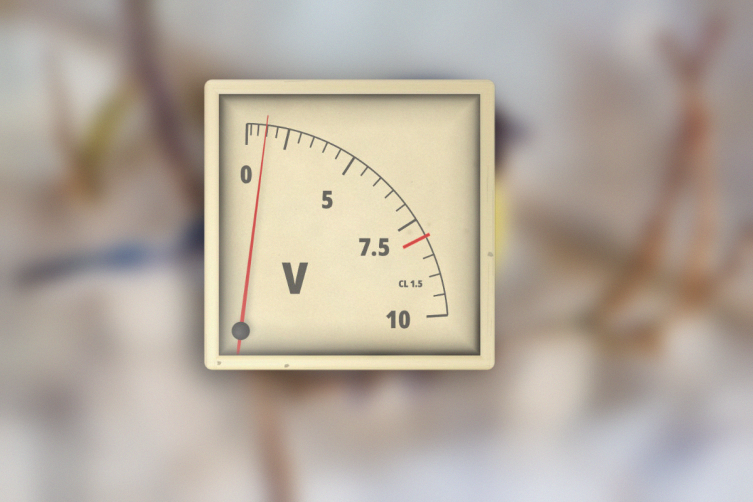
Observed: 1.5 V
